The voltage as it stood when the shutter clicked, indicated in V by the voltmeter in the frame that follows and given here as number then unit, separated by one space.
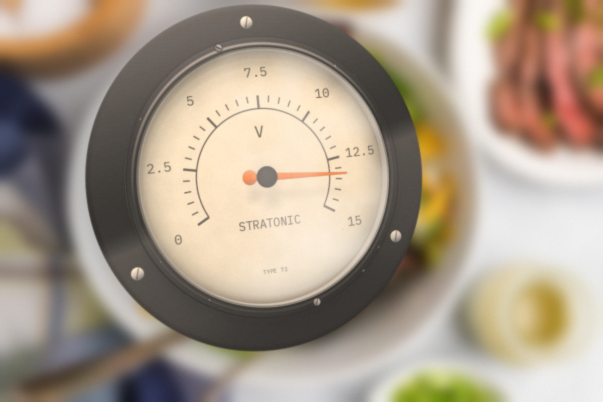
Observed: 13.25 V
